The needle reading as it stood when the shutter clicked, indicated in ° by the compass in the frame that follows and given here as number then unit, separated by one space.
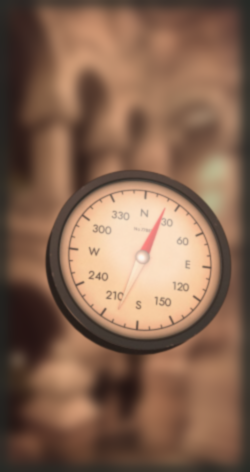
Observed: 20 °
